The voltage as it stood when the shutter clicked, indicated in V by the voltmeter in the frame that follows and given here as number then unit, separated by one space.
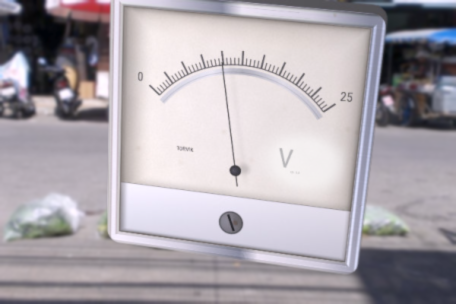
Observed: 10 V
